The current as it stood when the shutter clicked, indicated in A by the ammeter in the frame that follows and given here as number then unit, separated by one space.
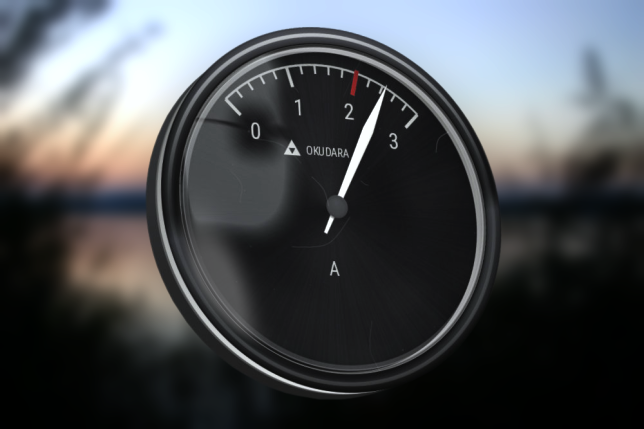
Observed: 2.4 A
